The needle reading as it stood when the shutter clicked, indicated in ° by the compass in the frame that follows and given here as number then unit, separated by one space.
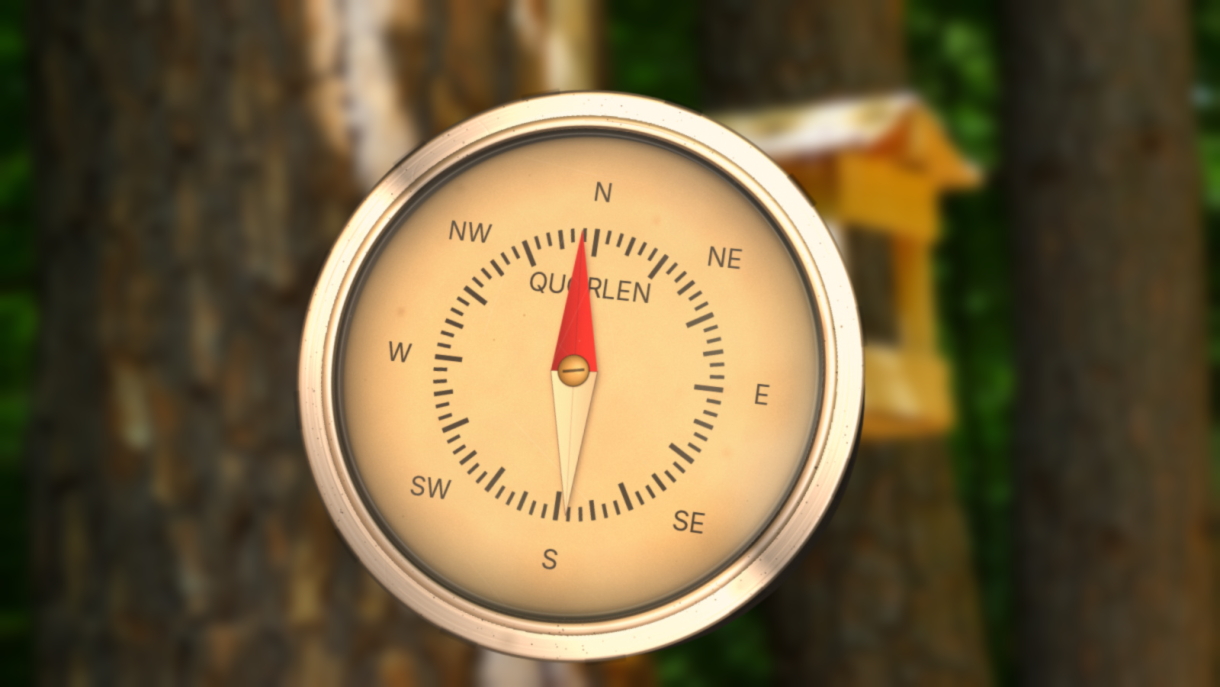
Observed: 355 °
